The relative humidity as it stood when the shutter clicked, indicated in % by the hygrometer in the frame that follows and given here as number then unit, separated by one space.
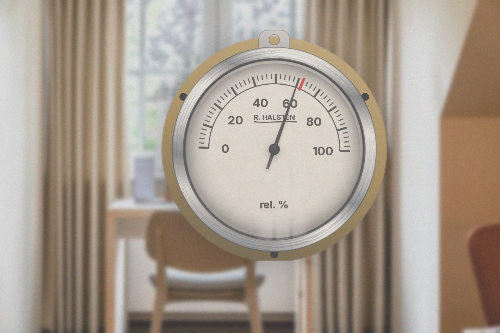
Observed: 60 %
